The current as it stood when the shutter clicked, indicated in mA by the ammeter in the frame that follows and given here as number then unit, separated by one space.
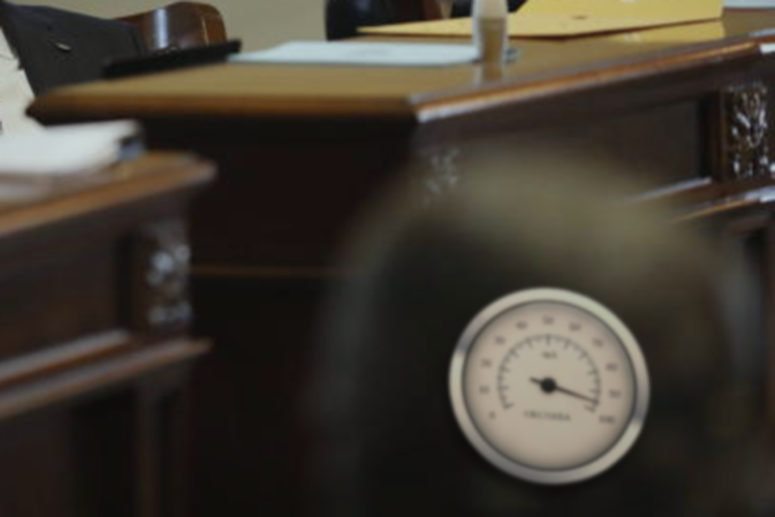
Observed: 95 mA
